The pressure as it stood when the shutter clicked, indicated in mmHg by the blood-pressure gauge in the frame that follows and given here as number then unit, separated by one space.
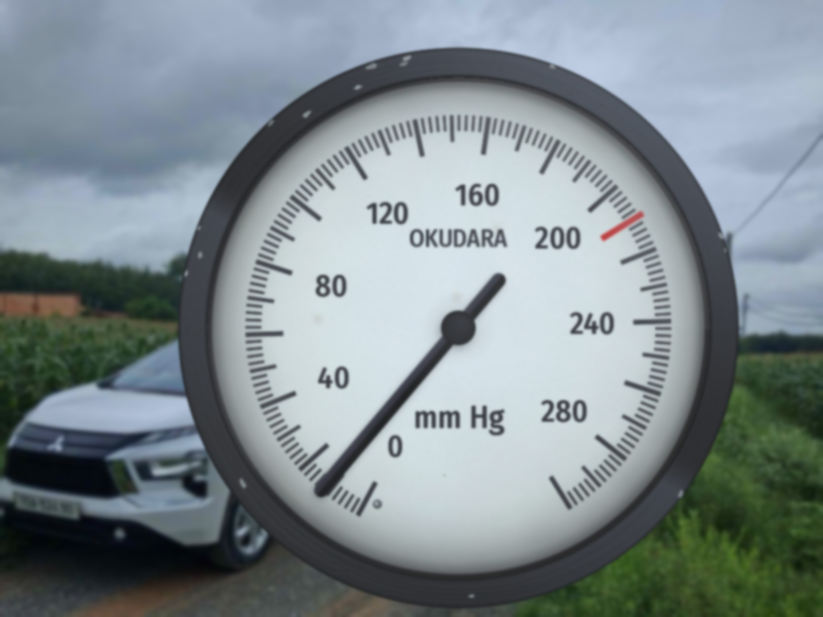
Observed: 12 mmHg
